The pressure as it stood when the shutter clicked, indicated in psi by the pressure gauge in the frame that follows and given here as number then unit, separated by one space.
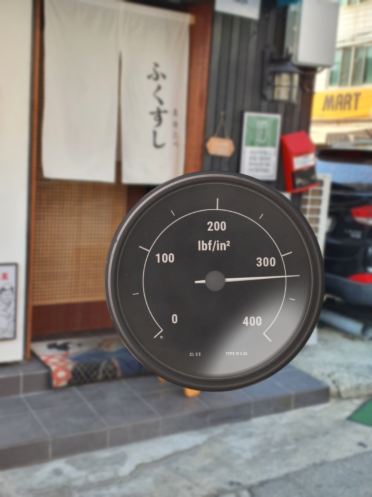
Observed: 325 psi
